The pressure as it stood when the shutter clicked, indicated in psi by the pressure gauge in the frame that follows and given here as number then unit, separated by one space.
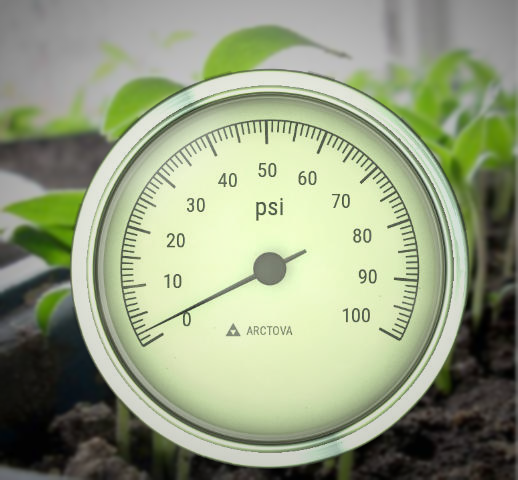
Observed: 2 psi
